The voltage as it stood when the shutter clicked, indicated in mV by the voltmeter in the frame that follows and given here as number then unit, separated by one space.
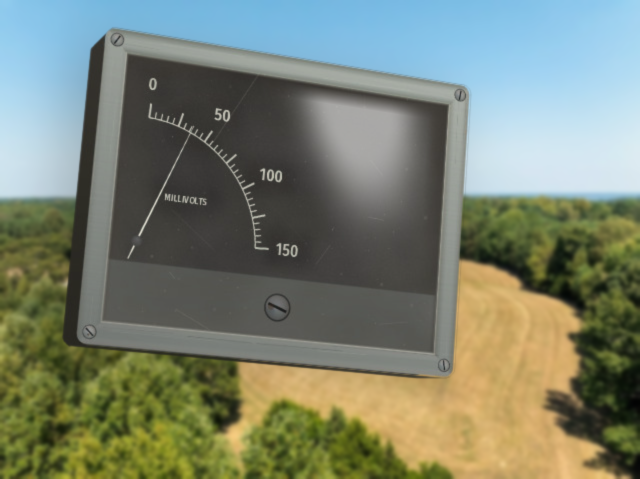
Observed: 35 mV
